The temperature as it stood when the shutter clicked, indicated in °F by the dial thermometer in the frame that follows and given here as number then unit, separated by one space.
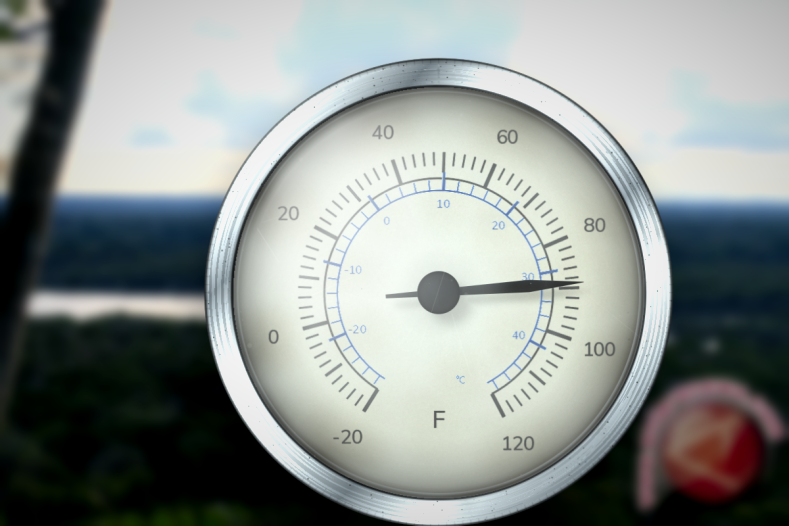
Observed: 89 °F
